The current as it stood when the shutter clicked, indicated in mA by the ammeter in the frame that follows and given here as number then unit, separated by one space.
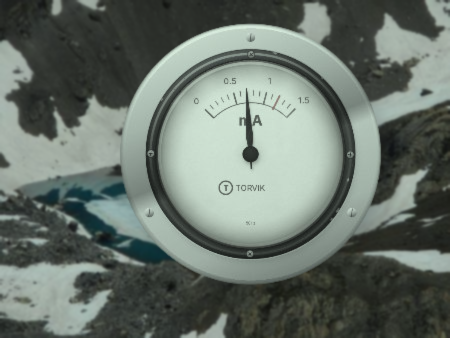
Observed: 0.7 mA
